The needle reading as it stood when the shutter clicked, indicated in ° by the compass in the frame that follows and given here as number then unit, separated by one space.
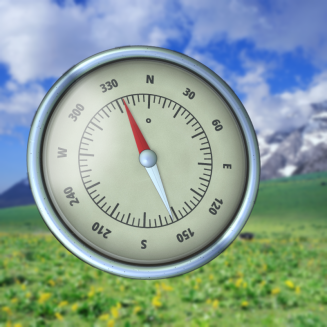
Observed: 335 °
